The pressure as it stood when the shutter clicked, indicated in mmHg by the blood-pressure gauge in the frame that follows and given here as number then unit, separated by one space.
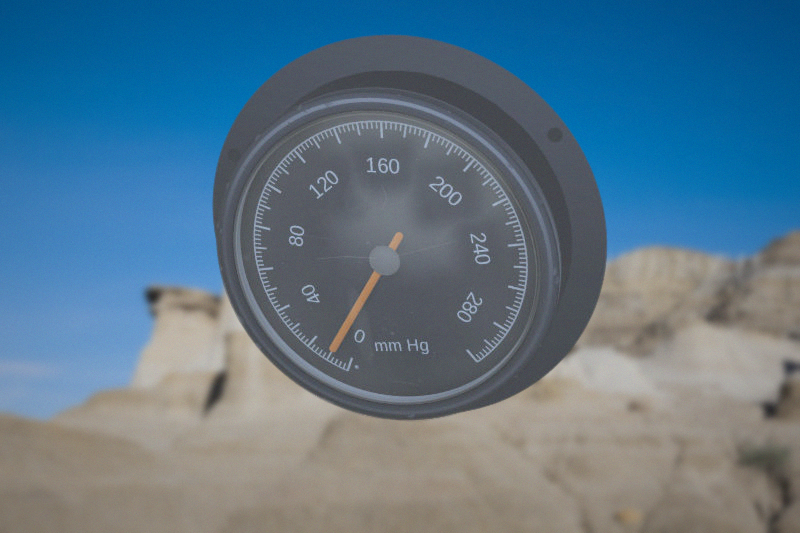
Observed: 10 mmHg
